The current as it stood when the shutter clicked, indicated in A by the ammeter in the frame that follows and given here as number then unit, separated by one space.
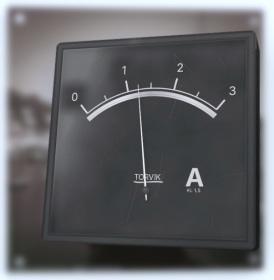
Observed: 1.25 A
